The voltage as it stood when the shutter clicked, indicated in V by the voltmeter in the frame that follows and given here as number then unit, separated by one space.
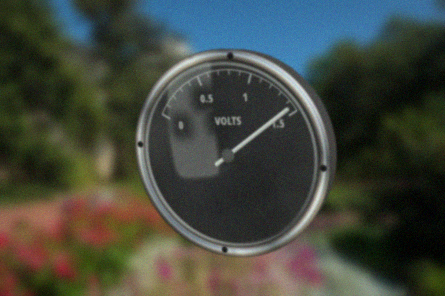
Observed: 1.45 V
